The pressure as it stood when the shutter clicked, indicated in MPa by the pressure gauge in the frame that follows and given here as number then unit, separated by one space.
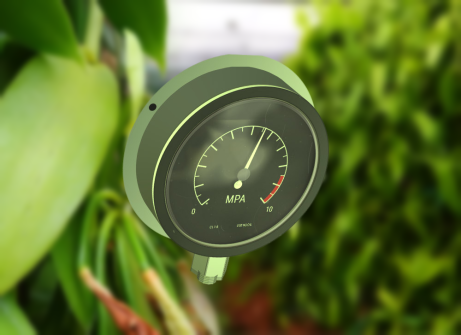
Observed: 5.5 MPa
